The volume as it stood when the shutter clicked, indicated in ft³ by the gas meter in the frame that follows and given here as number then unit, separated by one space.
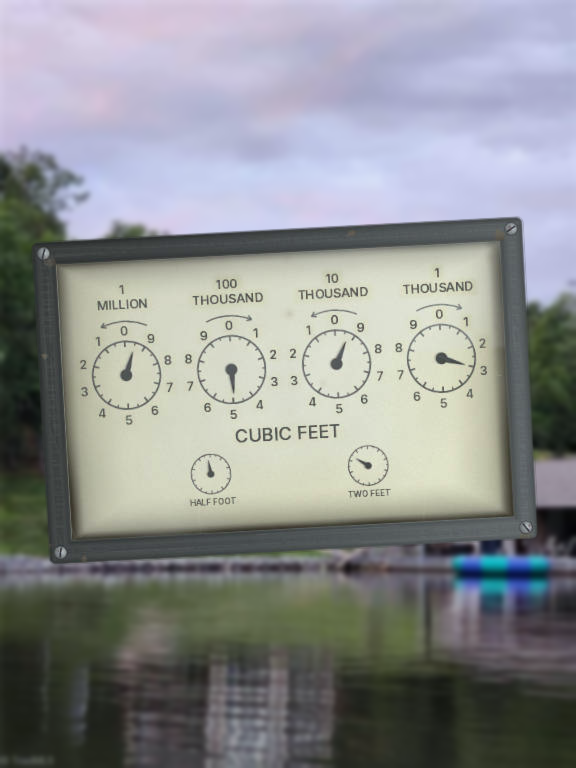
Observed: 949300 ft³
